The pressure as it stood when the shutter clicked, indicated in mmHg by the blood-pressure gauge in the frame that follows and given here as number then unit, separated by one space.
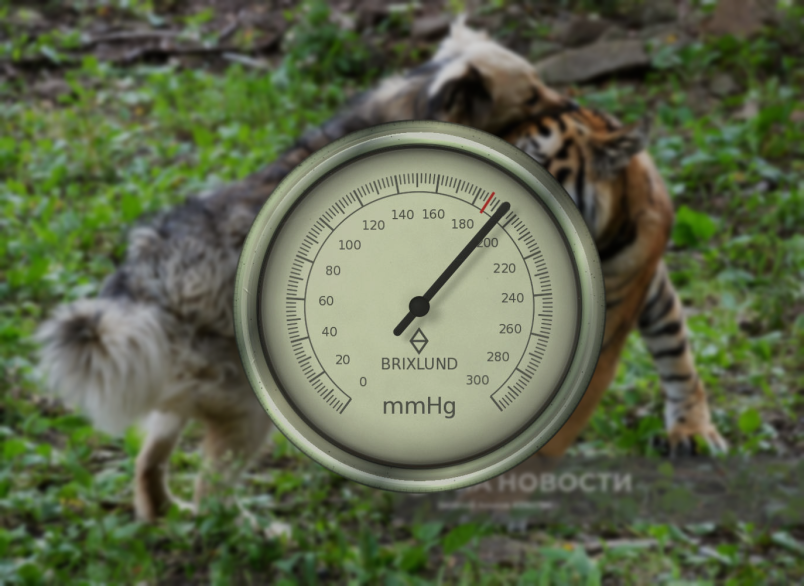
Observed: 194 mmHg
